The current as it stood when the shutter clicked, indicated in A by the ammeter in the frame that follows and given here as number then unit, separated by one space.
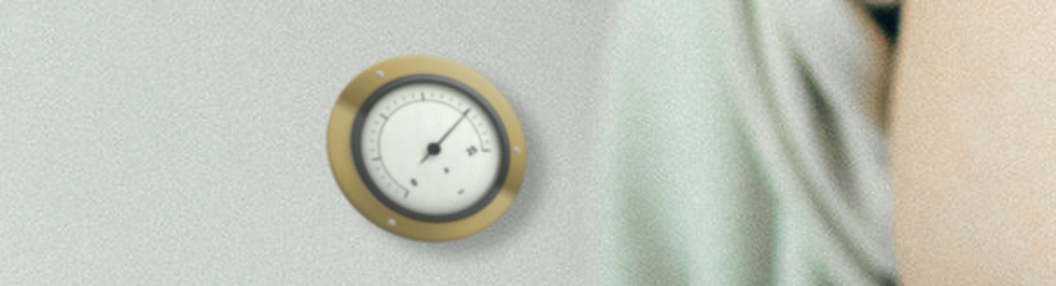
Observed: 20 A
